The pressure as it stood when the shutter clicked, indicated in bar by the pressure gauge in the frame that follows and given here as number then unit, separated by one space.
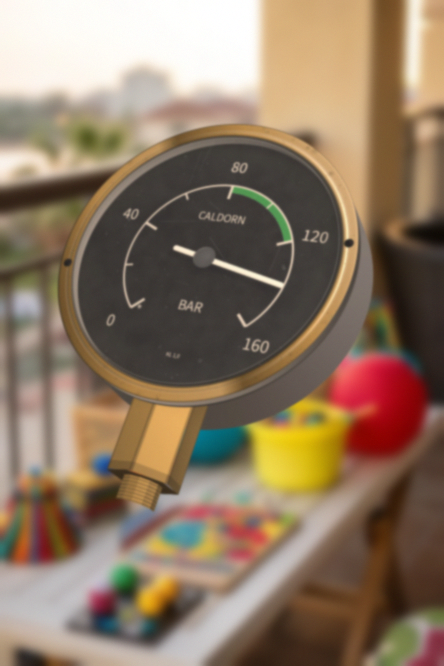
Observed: 140 bar
